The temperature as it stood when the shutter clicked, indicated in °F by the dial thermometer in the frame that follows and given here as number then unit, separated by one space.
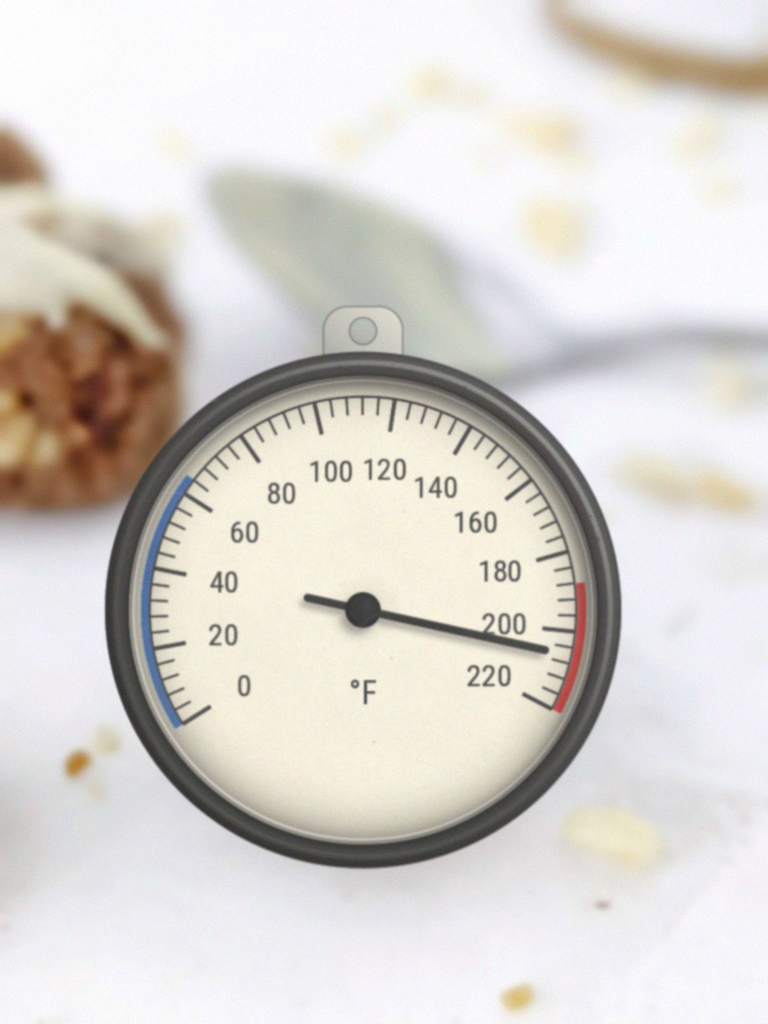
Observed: 206 °F
